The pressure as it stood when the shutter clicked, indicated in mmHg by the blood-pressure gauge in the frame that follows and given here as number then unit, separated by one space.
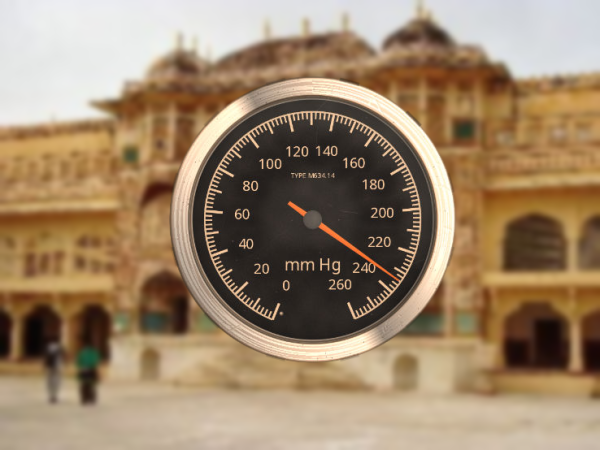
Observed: 234 mmHg
